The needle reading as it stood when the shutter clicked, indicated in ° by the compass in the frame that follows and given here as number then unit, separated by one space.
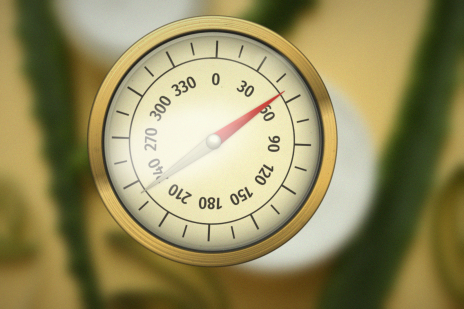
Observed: 52.5 °
